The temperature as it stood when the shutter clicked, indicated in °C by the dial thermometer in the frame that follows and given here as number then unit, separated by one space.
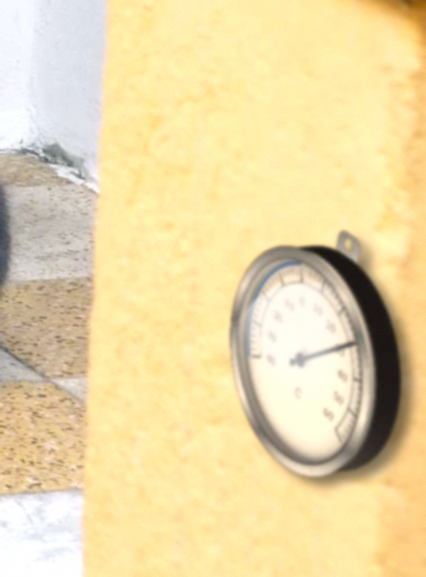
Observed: 30 °C
